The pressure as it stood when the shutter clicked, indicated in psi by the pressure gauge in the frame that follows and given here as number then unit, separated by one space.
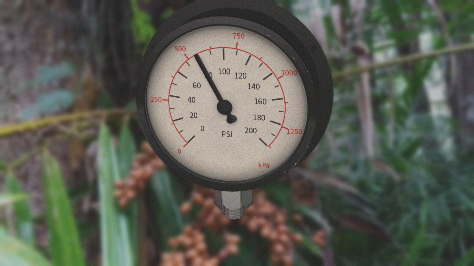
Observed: 80 psi
